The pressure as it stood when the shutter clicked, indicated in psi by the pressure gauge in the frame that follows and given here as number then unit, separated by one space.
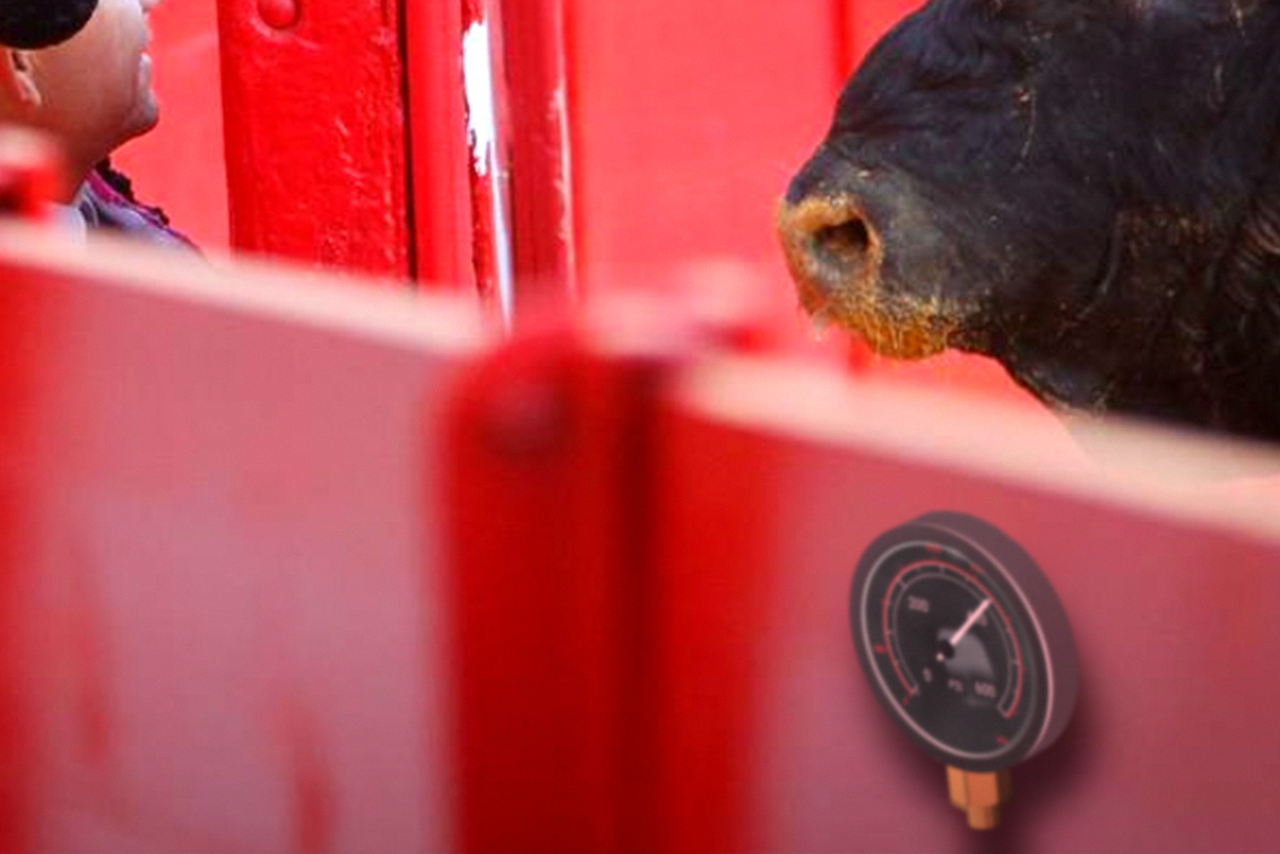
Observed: 400 psi
